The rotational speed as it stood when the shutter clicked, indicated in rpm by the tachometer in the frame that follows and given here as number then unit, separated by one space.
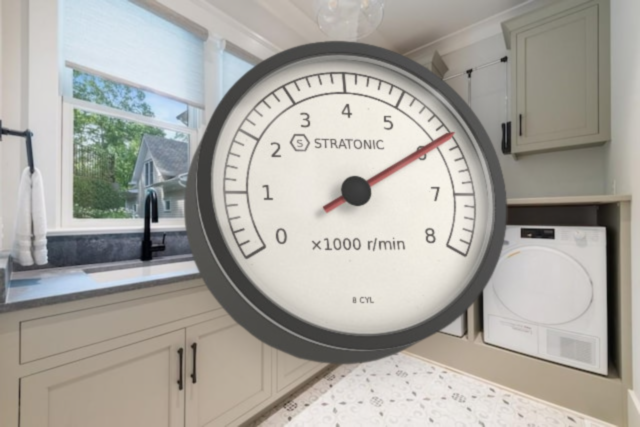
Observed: 6000 rpm
